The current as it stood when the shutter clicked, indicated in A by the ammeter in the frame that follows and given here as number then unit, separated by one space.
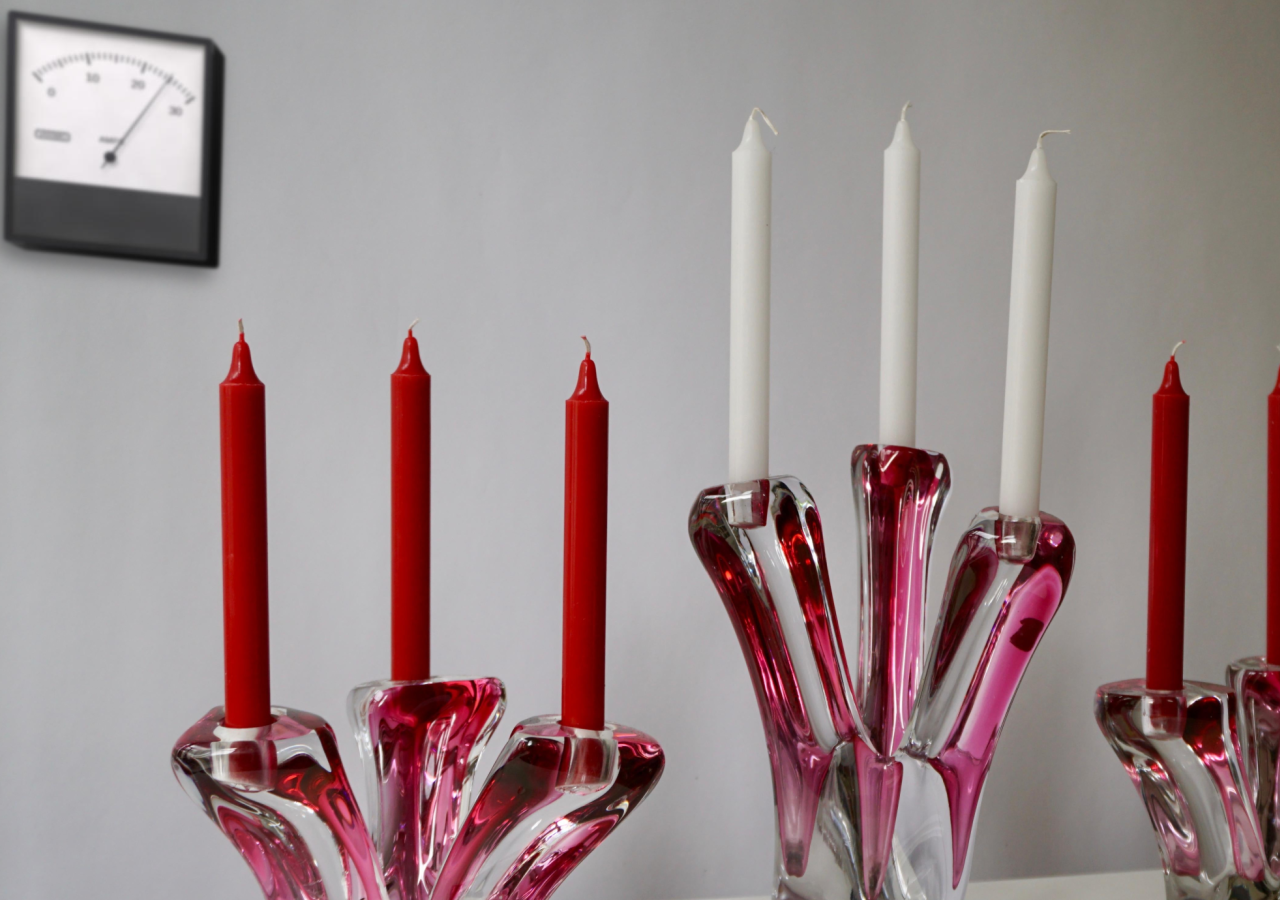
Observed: 25 A
